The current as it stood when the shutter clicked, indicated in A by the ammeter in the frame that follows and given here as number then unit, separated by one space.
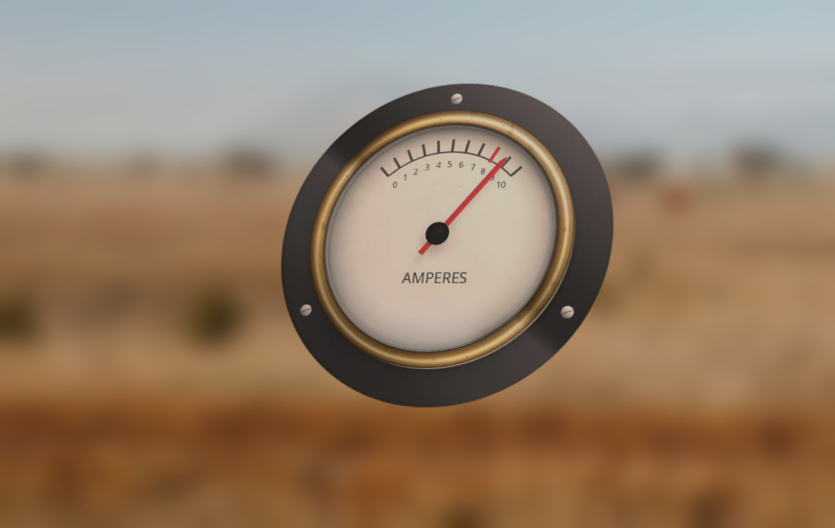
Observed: 9 A
